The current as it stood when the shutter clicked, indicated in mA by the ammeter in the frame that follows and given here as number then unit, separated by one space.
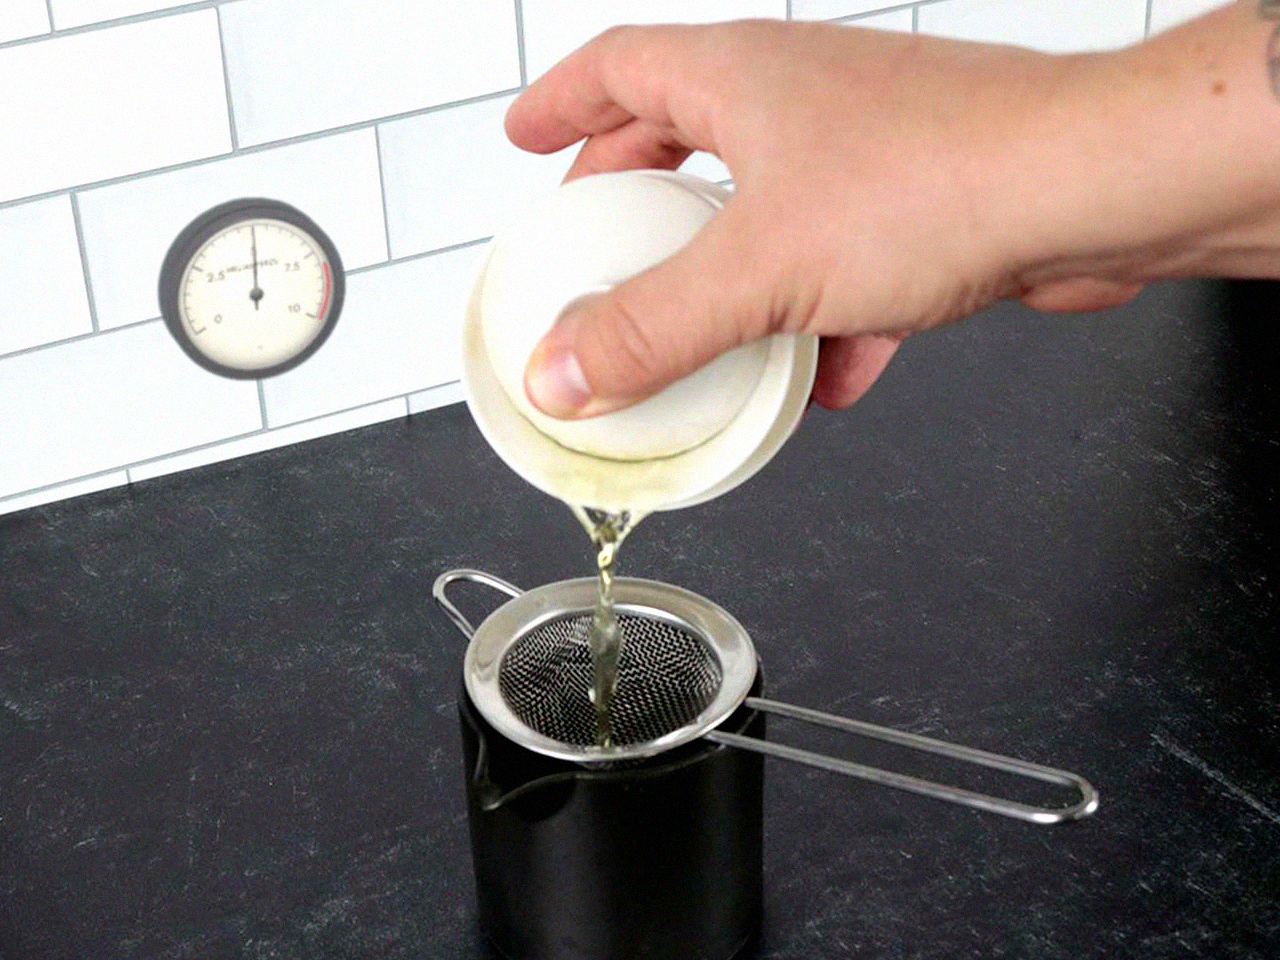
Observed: 5 mA
